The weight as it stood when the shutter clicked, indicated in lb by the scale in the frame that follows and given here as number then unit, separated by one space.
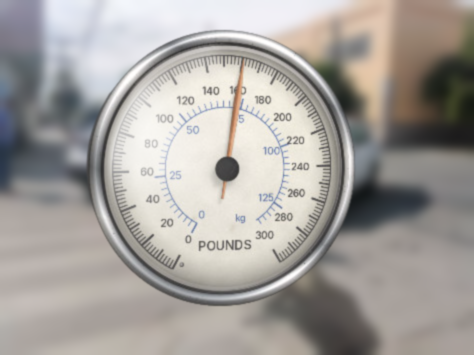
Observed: 160 lb
